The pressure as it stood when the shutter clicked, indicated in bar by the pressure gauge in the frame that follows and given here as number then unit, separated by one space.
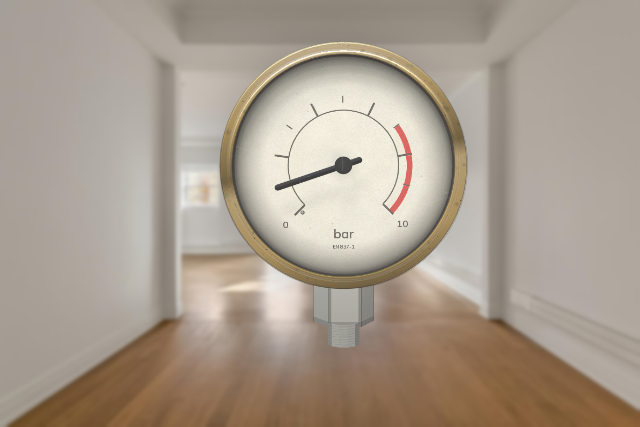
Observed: 1 bar
